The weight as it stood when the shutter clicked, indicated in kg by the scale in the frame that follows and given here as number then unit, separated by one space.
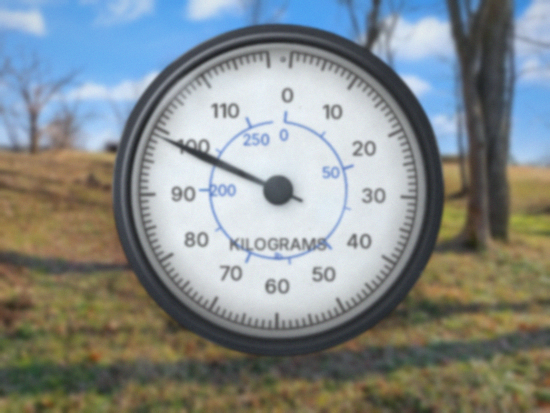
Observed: 99 kg
